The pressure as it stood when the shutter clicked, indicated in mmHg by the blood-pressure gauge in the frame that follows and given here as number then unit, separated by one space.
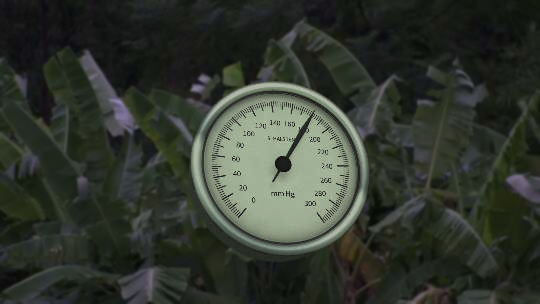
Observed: 180 mmHg
